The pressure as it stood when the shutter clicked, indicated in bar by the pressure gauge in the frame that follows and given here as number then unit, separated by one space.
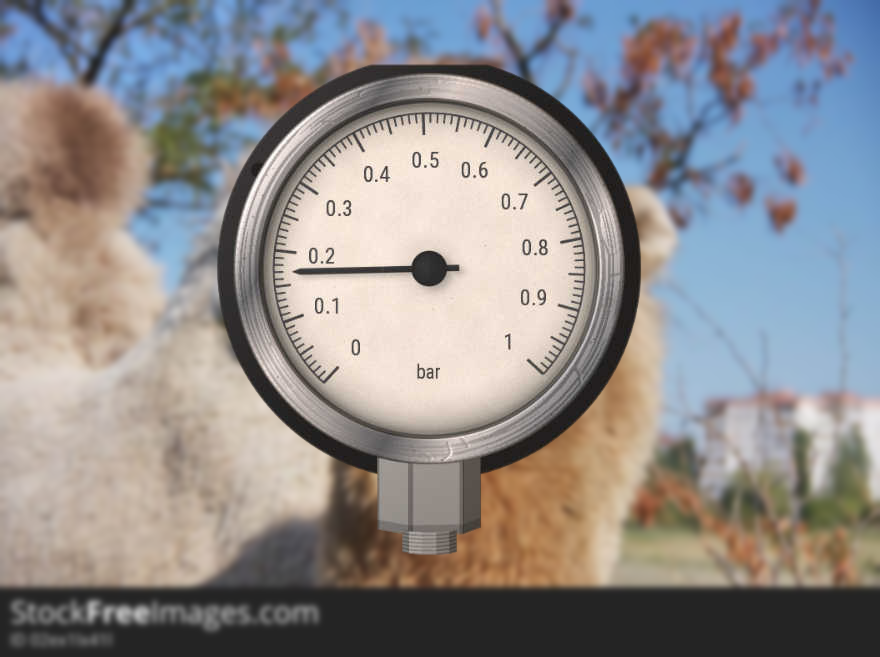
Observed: 0.17 bar
